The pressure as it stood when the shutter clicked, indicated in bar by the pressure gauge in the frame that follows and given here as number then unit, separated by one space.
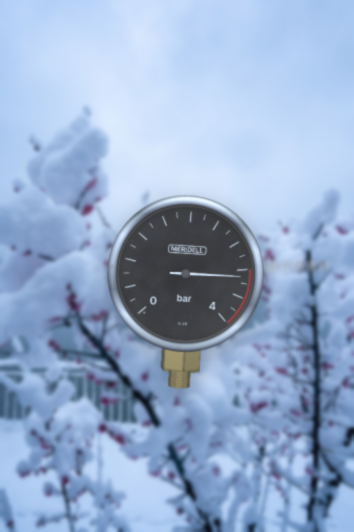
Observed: 3.3 bar
